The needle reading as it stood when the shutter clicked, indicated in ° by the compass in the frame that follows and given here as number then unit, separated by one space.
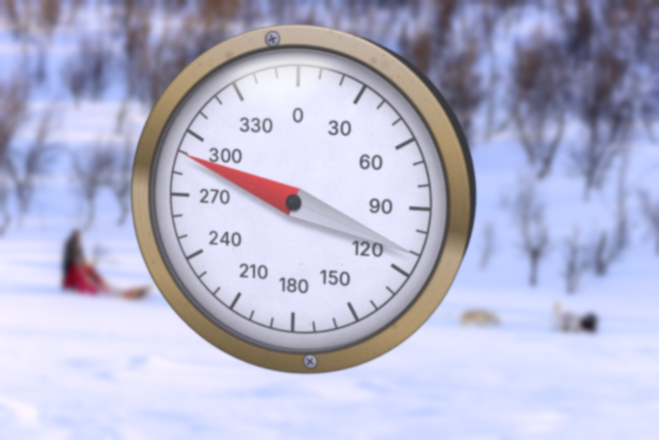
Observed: 290 °
